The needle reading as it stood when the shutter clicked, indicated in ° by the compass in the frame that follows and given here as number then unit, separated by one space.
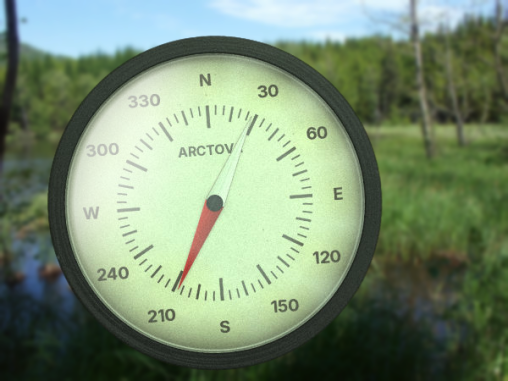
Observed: 207.5 °
